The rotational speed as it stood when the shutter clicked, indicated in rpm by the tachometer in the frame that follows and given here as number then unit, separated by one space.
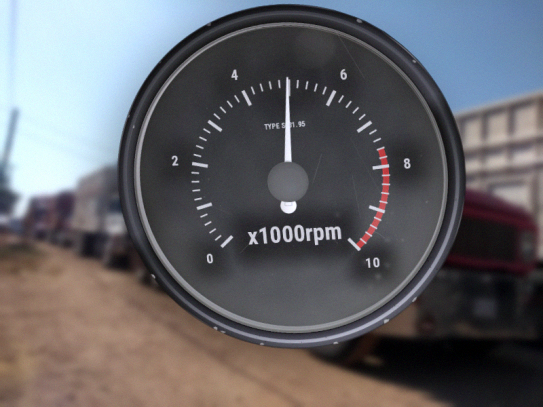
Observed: 5000 rpm
